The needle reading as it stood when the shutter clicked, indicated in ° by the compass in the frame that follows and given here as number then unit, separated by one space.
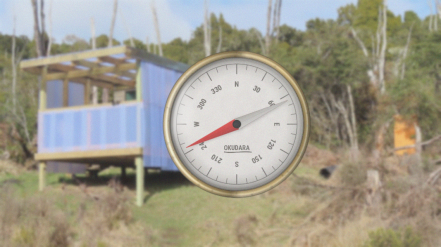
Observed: 245 °
